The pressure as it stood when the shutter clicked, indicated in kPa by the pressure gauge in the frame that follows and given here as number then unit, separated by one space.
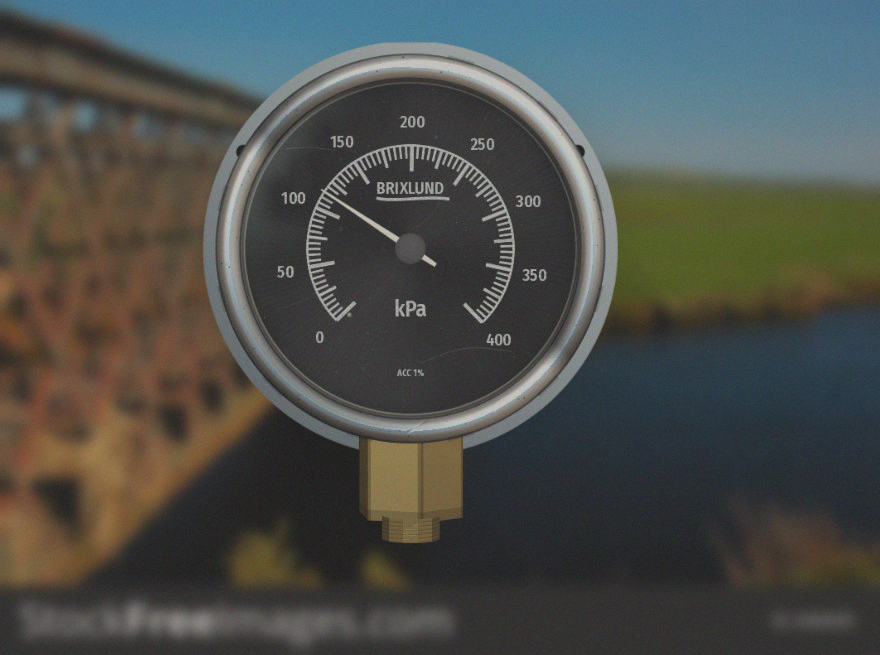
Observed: 115 kPa
